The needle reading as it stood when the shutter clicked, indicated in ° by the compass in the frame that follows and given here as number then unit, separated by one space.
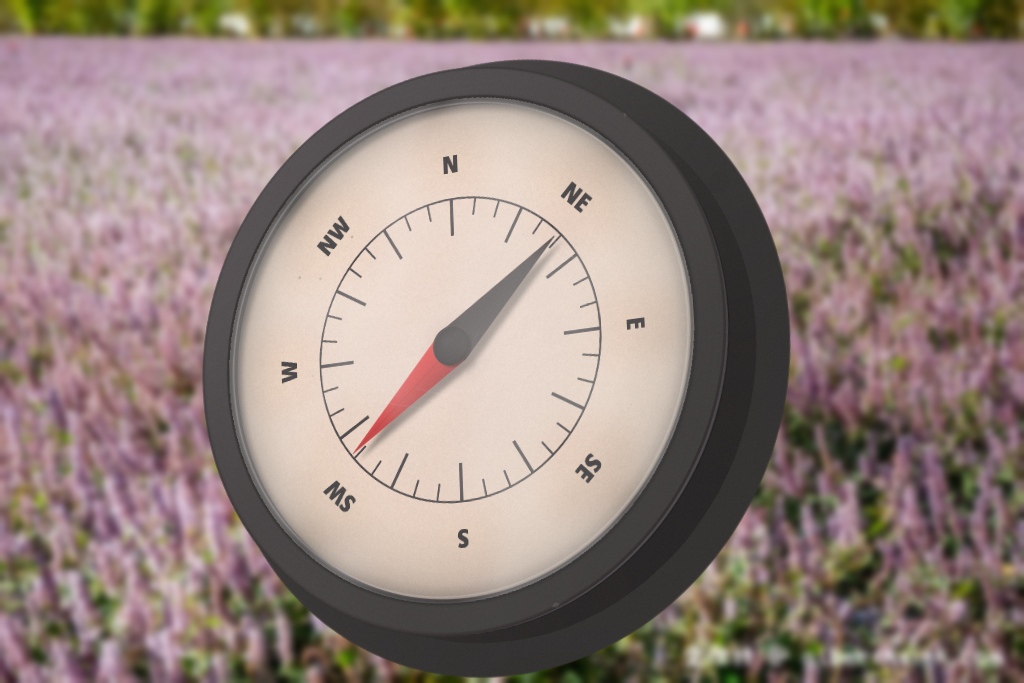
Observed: 230 °
